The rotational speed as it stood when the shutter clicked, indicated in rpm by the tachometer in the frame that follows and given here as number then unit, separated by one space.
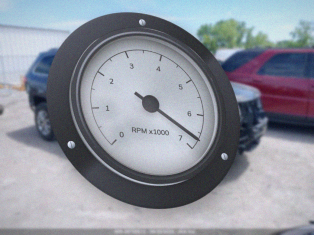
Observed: 6750 rpm
